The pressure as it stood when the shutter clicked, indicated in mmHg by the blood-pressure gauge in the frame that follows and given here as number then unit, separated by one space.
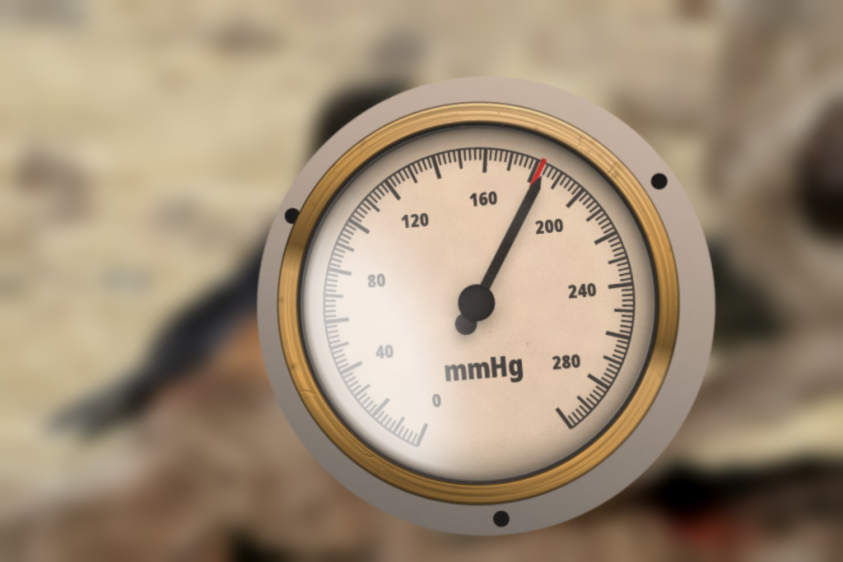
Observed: 184 mmHg
